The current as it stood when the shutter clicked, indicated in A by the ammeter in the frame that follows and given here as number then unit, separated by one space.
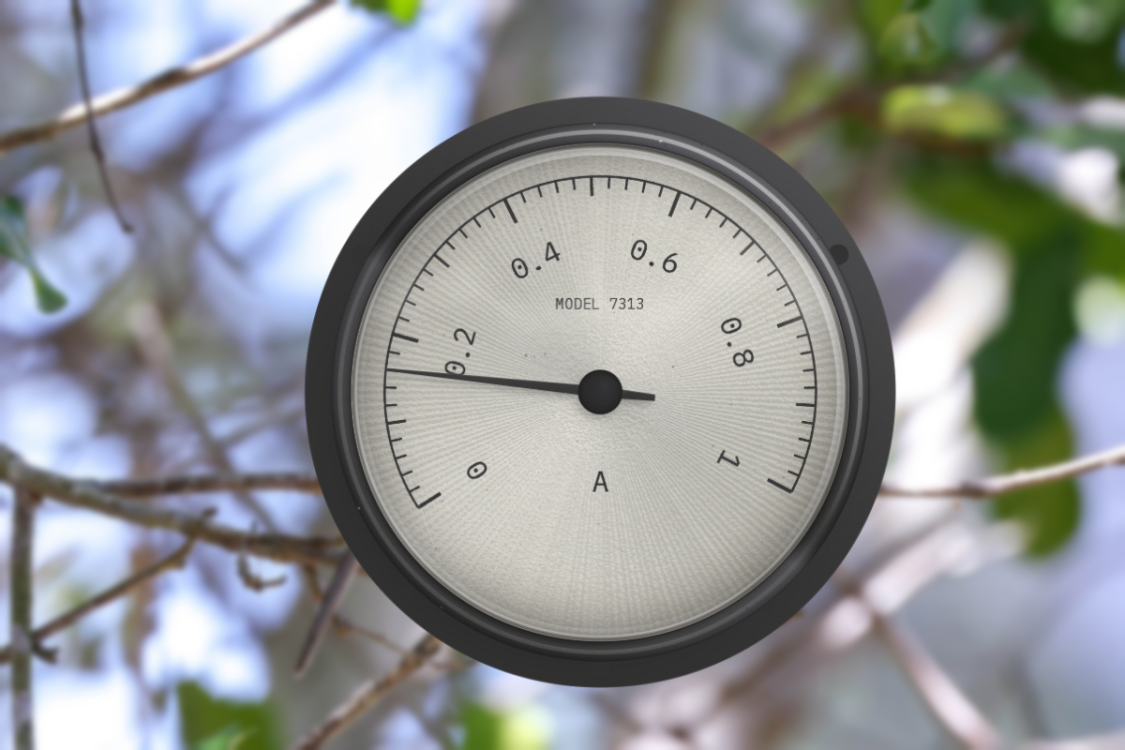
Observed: 0.16 A
